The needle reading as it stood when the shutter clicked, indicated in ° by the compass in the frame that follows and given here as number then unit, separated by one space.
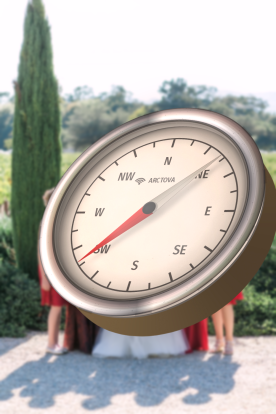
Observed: 225 °
